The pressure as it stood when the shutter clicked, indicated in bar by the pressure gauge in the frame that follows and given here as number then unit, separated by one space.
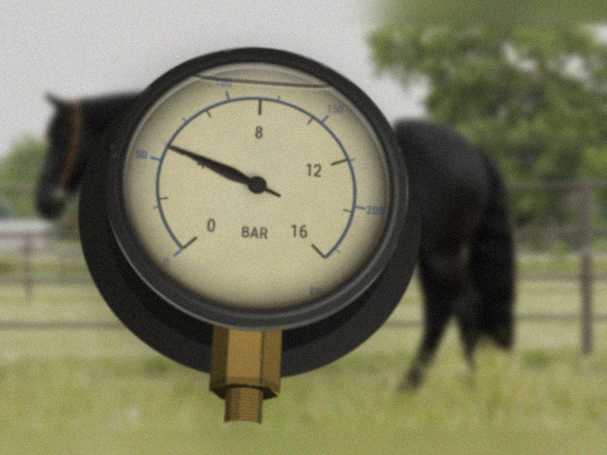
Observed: 4 bar
